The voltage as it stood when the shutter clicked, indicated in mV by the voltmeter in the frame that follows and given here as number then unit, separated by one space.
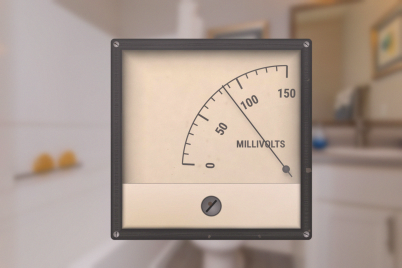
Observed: 85 mV
